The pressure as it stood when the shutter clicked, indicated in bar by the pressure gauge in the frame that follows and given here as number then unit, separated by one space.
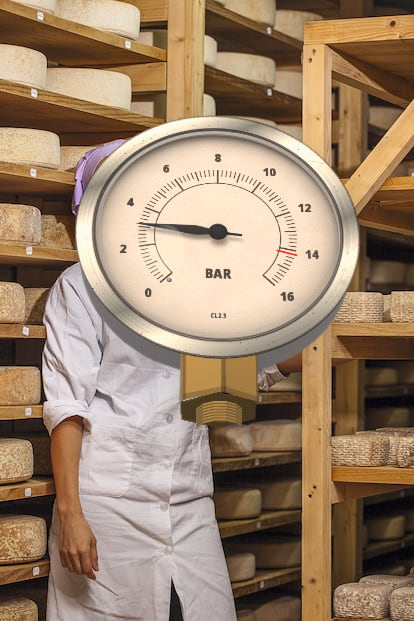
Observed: 3 bar
